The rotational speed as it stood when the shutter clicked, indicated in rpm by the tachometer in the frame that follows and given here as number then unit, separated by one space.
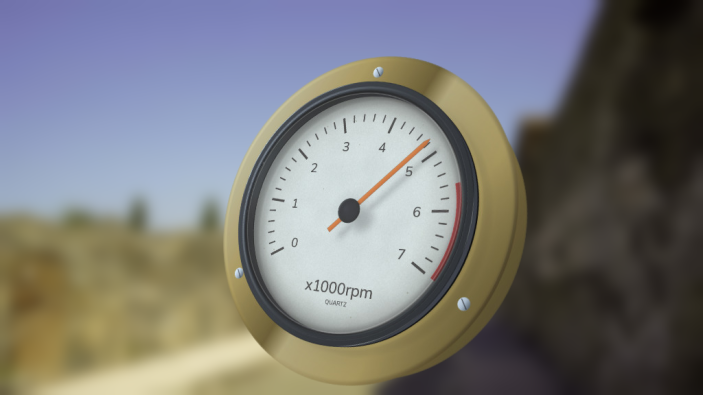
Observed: 4800 rpm
